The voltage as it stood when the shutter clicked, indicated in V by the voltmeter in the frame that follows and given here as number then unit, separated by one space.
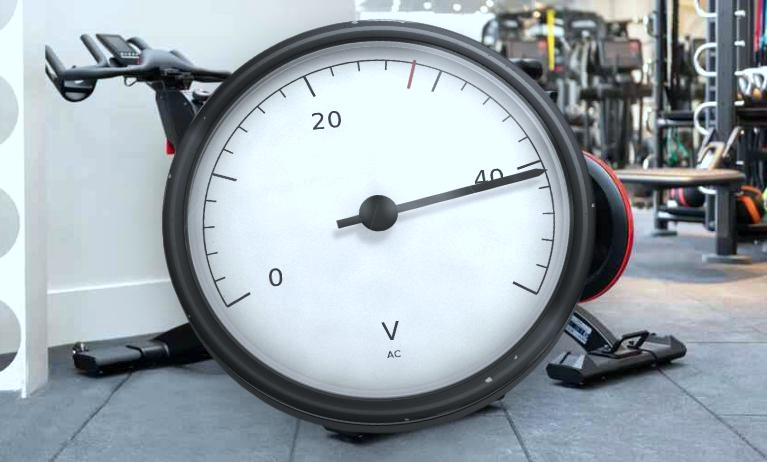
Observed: 41 V
